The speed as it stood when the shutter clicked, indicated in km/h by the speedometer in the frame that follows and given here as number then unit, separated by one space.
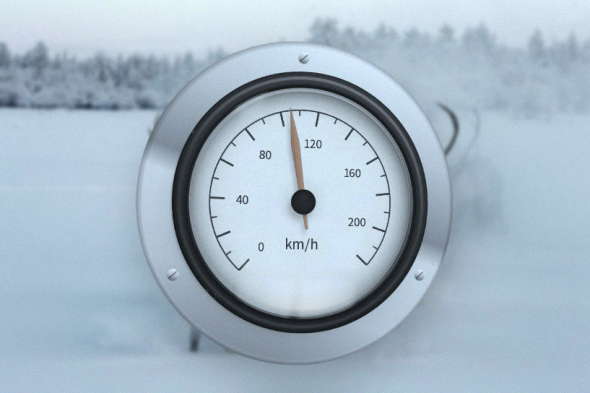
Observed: 105 km/h
